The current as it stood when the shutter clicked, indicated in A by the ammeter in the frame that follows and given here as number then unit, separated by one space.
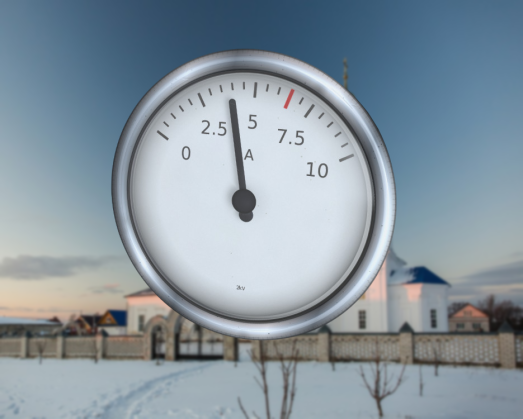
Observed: 4 A
